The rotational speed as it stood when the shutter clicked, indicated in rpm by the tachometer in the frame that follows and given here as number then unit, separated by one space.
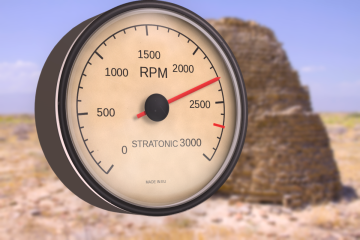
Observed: 2300 rpm
